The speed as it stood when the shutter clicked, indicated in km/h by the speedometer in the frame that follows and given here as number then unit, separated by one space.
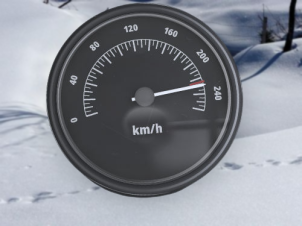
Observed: 230 km/h
